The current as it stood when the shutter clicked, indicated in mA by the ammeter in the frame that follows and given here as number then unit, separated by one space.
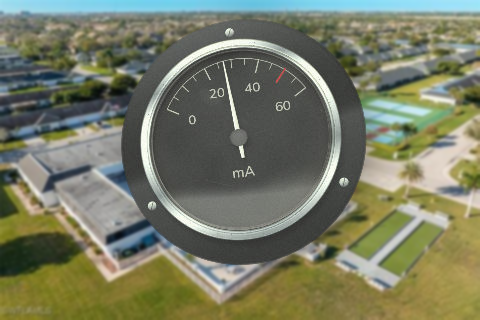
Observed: 27.5 mA
